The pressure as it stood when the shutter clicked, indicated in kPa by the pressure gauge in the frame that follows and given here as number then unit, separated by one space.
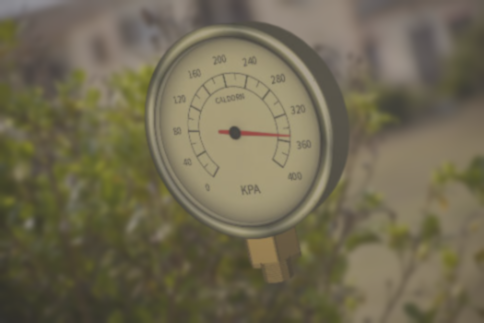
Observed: 350 kPa
